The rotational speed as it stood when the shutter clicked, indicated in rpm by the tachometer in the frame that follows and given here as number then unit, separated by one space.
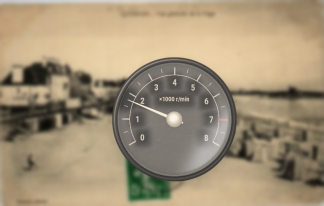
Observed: 1750 rpm
